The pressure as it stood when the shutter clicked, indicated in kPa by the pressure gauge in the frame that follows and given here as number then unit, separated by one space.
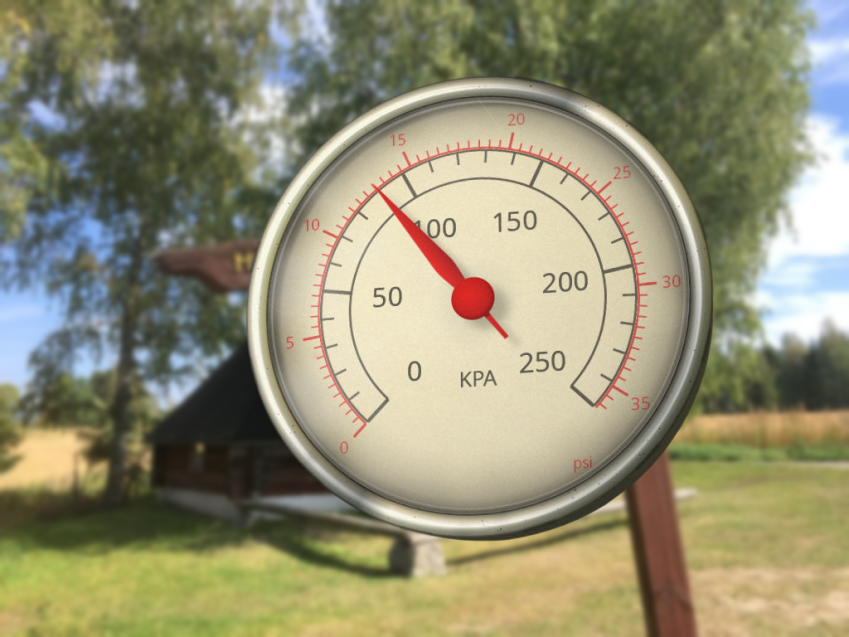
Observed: 90 kPa
